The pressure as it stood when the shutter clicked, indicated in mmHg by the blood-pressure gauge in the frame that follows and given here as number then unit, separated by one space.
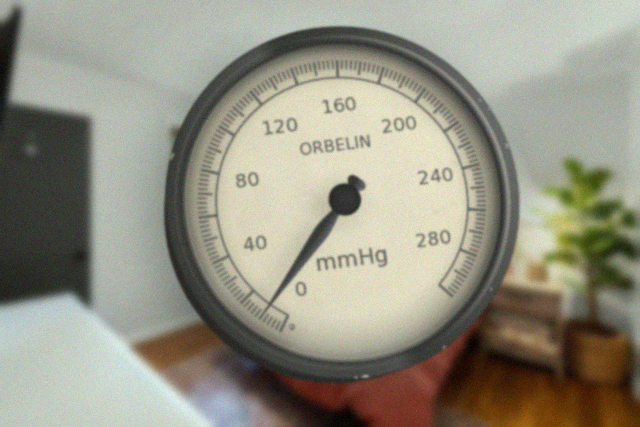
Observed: 10 mmHg
